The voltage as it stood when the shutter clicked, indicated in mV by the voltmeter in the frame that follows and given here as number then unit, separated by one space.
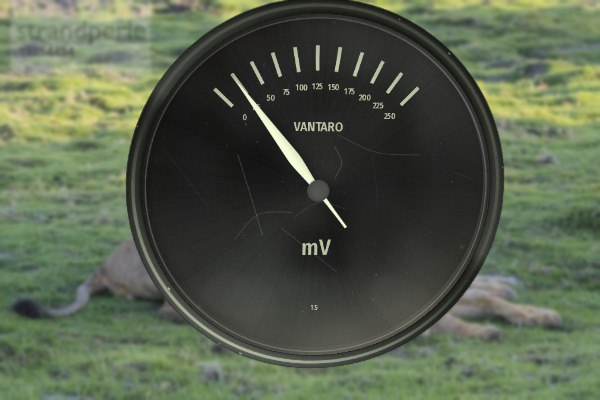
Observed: 25 mV
